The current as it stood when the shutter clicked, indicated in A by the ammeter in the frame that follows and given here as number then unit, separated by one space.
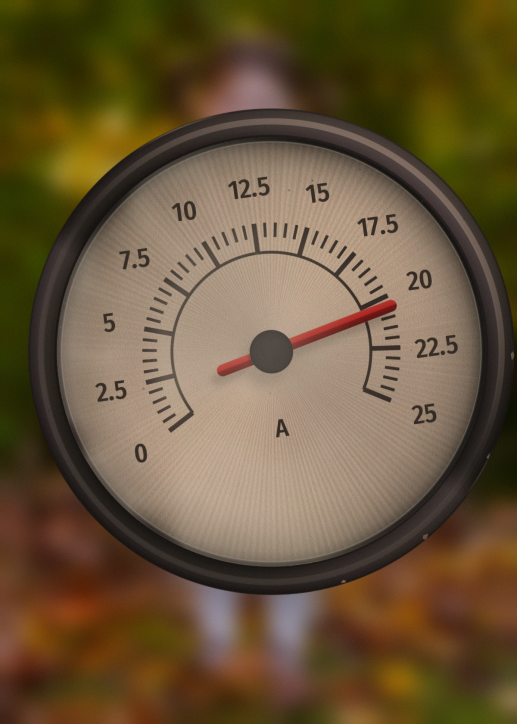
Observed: 20.5 A
